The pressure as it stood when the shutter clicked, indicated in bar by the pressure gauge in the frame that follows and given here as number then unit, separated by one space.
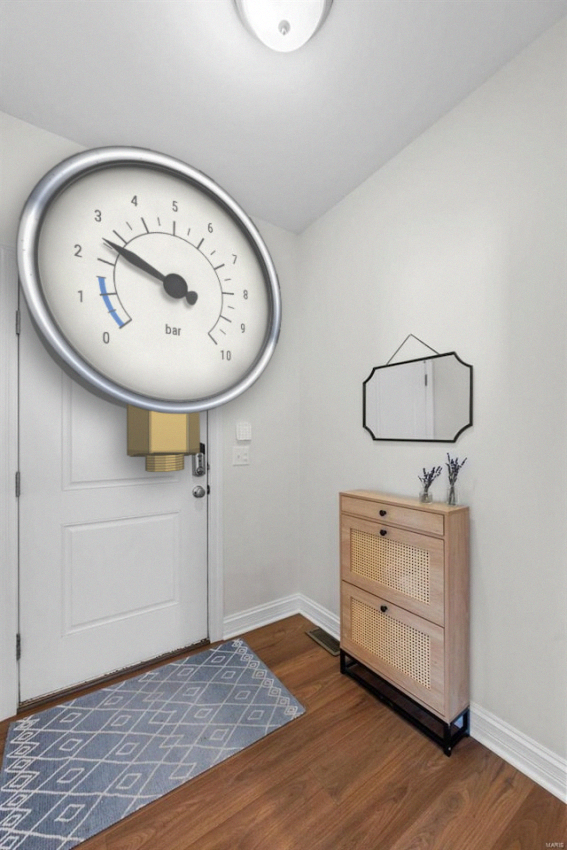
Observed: 2.5 bar
